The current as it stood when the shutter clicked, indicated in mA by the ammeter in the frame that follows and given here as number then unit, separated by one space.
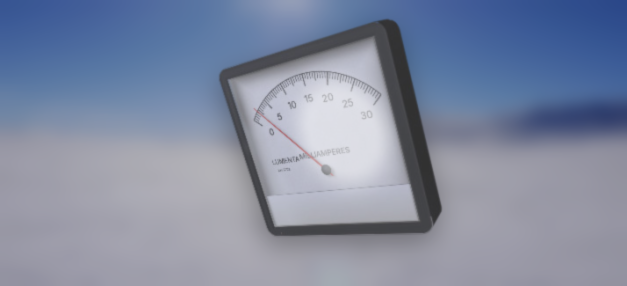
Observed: 2.5 mA
